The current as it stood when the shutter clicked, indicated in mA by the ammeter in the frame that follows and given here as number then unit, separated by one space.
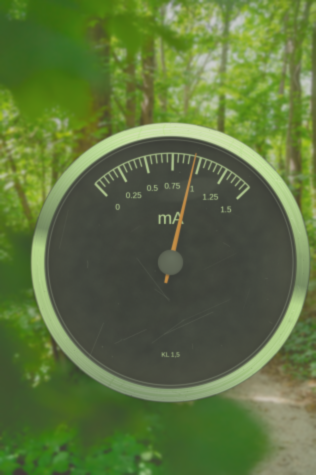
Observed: 0.95 mA
